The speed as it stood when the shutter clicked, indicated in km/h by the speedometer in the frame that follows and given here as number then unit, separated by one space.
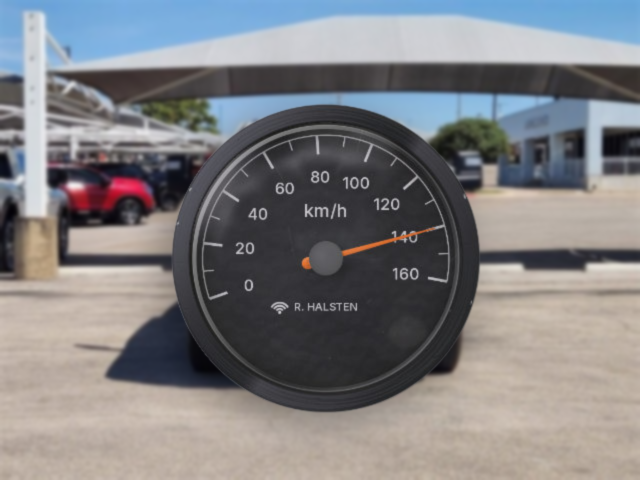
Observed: 140 km/h
